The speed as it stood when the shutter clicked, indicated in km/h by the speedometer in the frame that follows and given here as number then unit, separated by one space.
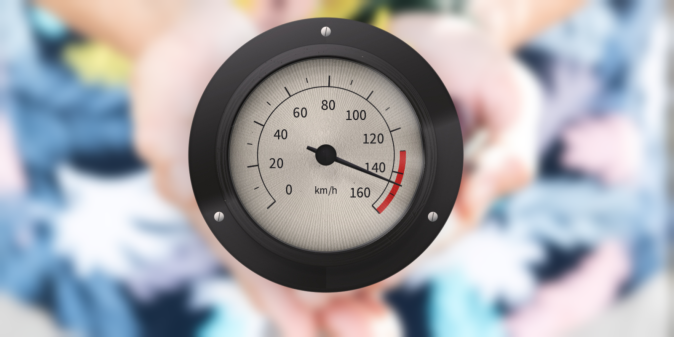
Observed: 145 km/h
